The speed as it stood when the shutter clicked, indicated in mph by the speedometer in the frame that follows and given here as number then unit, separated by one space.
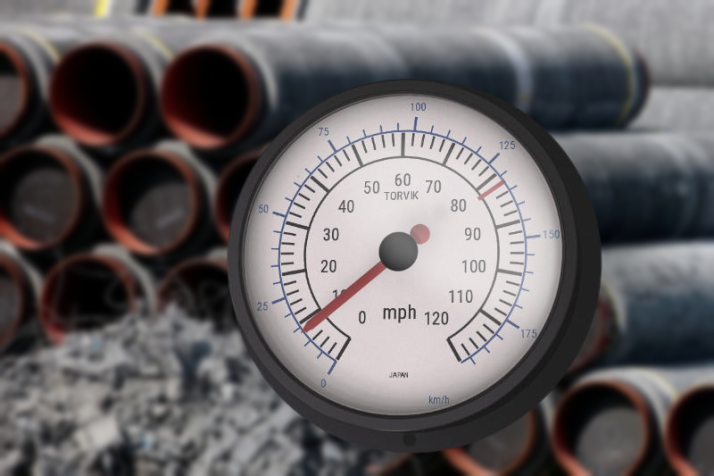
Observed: 8 mph
